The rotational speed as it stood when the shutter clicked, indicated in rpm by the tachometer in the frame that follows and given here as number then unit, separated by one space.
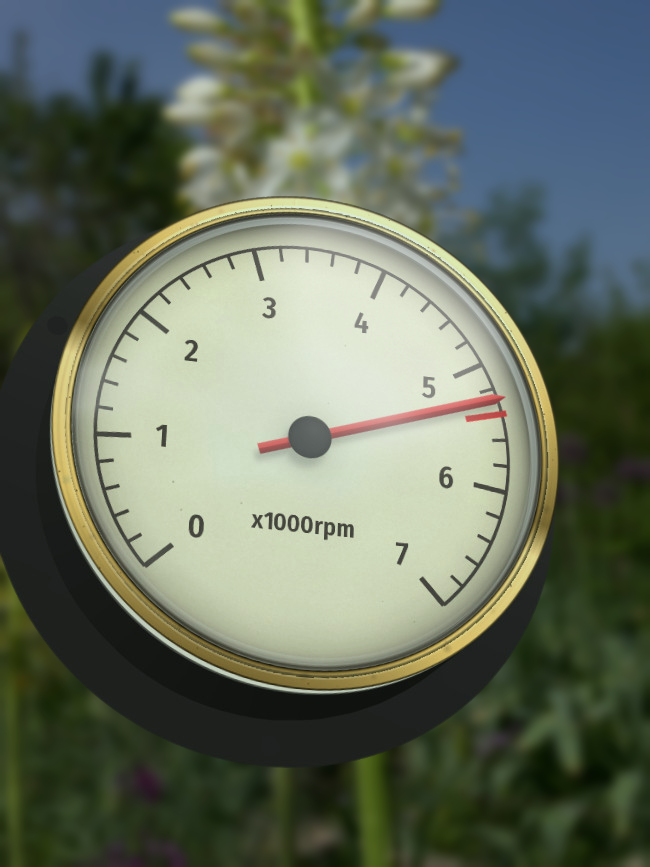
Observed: 5300 rpm
